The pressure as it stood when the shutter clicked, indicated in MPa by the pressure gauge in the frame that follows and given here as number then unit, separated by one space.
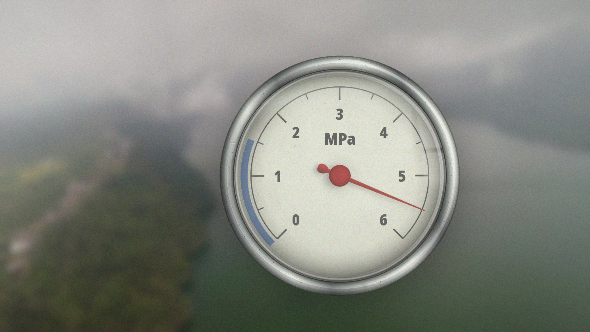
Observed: 5.5 MPa
